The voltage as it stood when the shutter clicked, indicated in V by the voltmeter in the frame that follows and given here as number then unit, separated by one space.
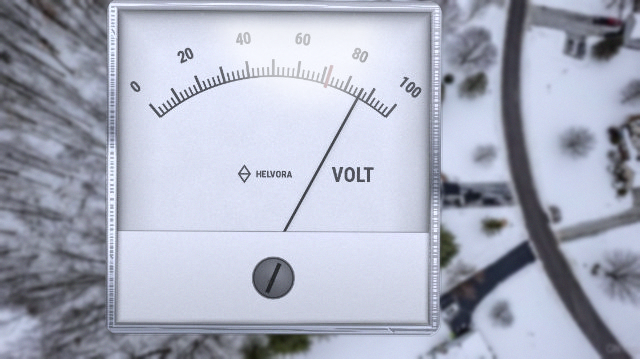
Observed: 86 V
